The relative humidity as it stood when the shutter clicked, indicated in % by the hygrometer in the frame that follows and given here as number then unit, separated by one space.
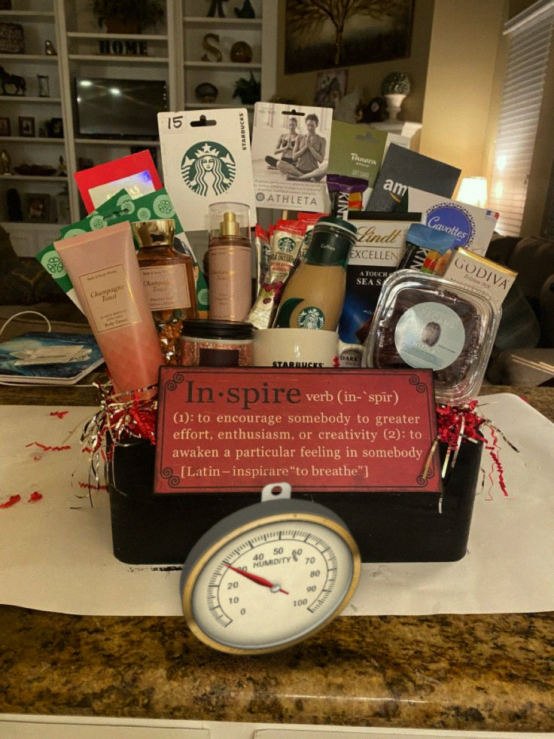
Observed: 30 %
